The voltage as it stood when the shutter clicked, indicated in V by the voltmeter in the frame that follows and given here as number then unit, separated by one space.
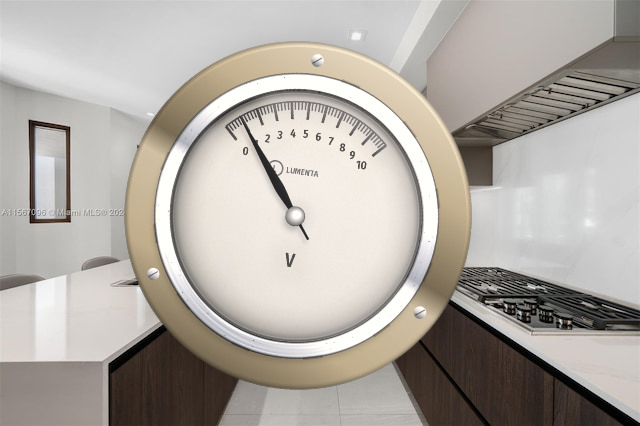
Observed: 1 V
